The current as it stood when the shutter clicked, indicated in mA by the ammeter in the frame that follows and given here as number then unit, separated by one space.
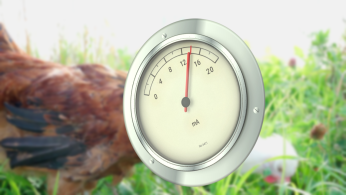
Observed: 14 mA
